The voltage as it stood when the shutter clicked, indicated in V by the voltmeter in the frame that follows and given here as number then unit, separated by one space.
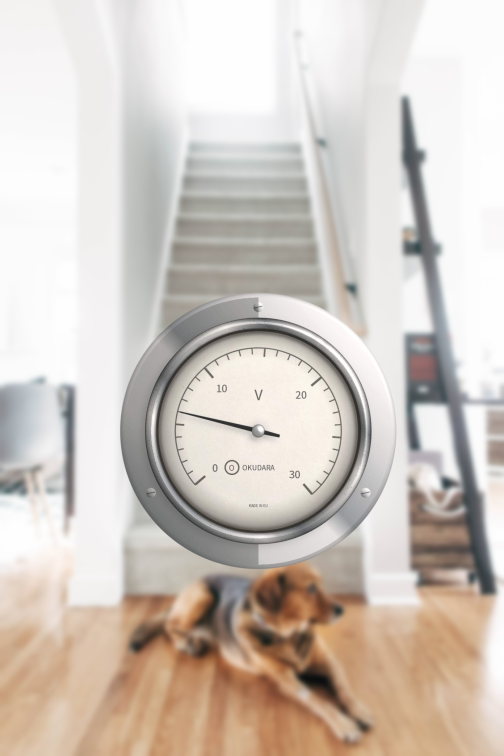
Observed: 6 V
